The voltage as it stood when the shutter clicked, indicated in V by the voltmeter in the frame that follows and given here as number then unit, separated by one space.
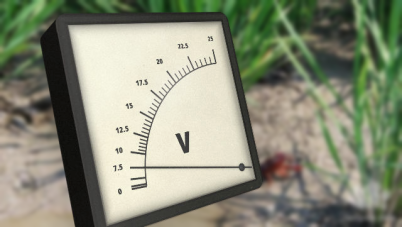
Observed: 7.5 V
